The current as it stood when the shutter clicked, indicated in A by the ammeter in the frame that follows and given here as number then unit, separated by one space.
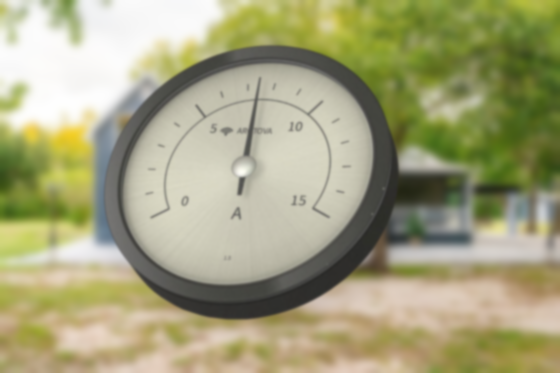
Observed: 7.5 A
